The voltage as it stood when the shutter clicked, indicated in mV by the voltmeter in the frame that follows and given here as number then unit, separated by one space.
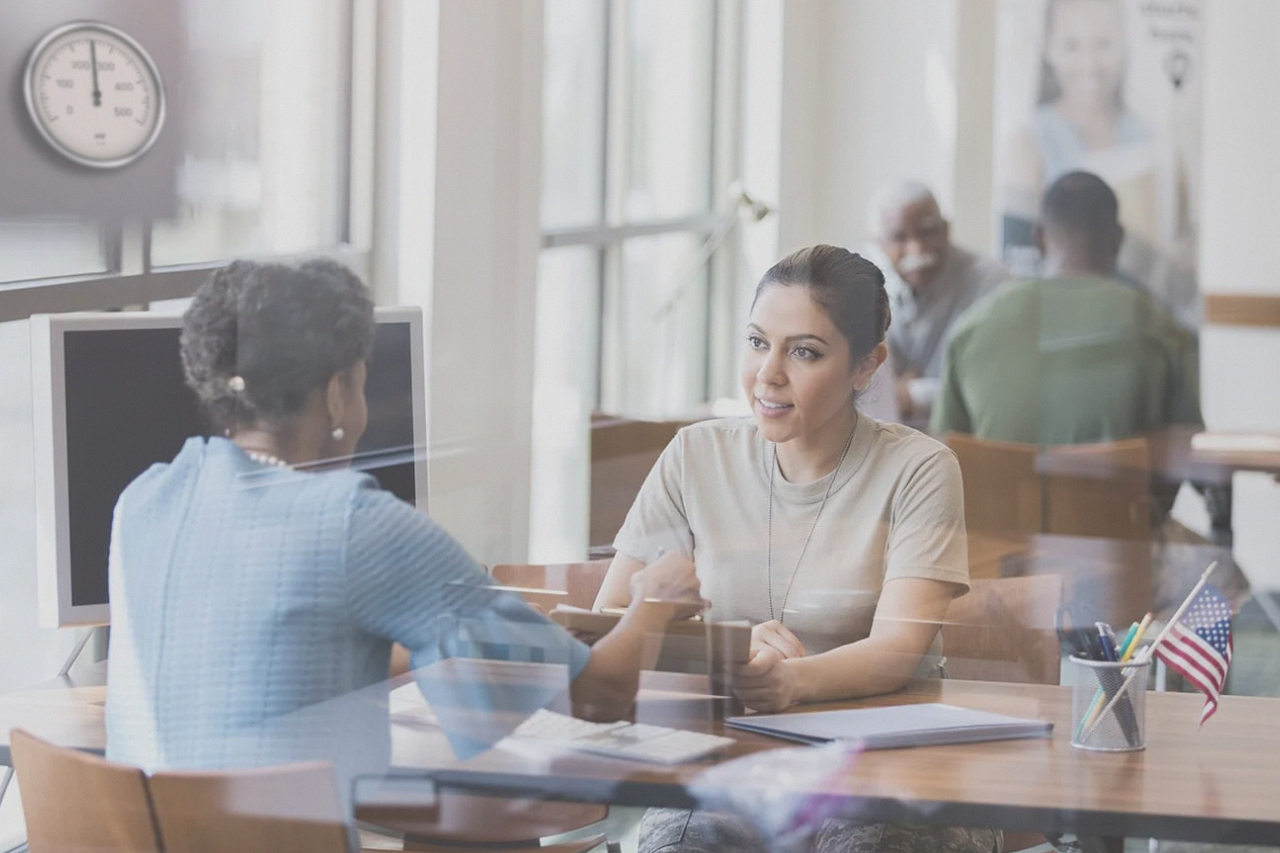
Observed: 250 mV
